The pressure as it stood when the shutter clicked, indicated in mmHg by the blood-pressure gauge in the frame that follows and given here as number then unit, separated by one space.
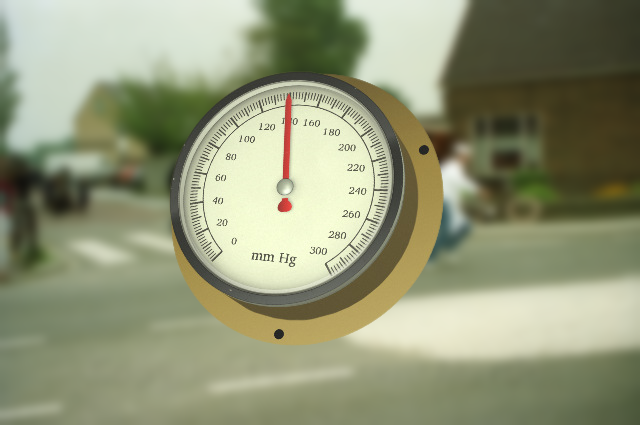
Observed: 140 mmHg
